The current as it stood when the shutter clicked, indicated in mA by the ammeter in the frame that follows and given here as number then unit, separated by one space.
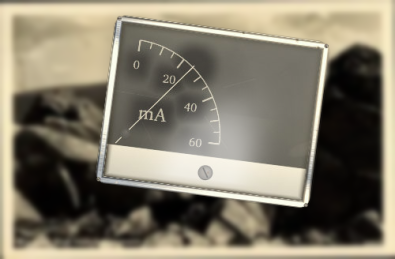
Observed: 25 mA
